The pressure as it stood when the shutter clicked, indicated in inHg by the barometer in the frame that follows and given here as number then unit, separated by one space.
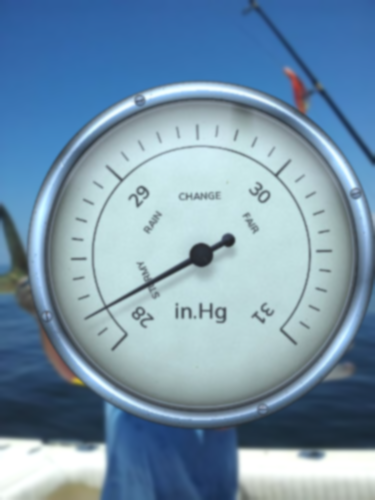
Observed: 28.2 inHg
